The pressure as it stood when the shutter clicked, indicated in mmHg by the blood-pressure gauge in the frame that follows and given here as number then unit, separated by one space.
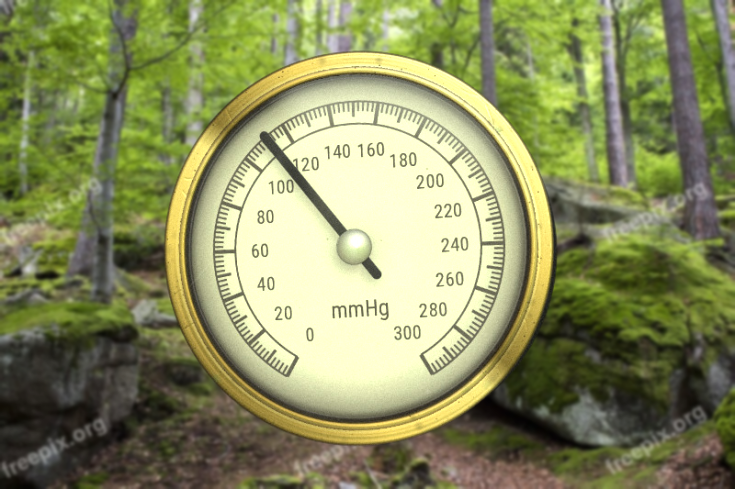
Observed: 112 mmHg
